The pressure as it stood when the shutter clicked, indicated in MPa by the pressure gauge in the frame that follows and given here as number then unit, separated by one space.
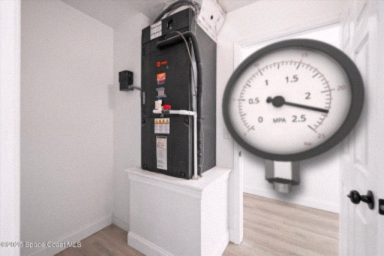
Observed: 2.25 MPa
